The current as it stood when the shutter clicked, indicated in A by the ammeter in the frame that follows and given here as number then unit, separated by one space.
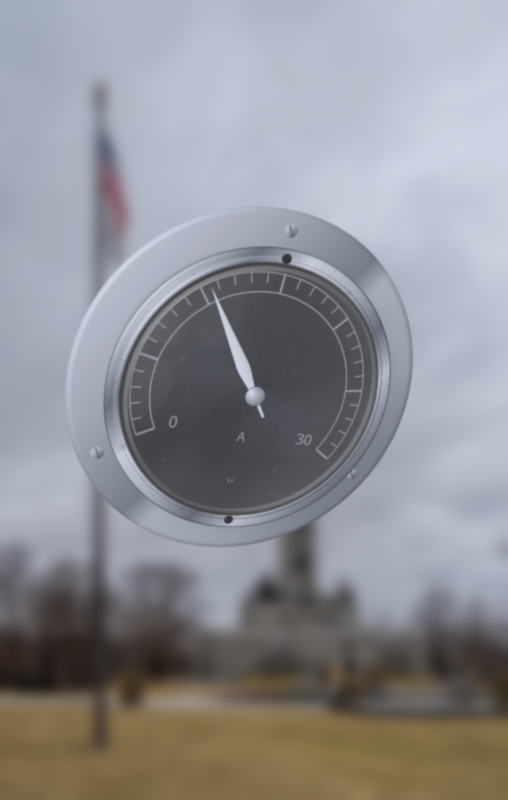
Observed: 10.5 A
